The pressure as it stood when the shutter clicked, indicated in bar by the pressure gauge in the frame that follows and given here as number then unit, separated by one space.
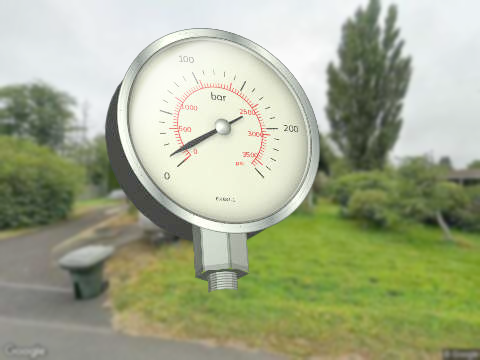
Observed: 10 bar
